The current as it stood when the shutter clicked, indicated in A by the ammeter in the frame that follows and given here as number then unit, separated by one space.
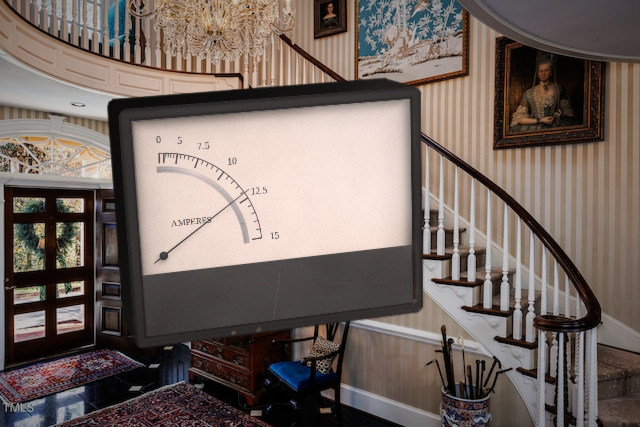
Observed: 12 A
